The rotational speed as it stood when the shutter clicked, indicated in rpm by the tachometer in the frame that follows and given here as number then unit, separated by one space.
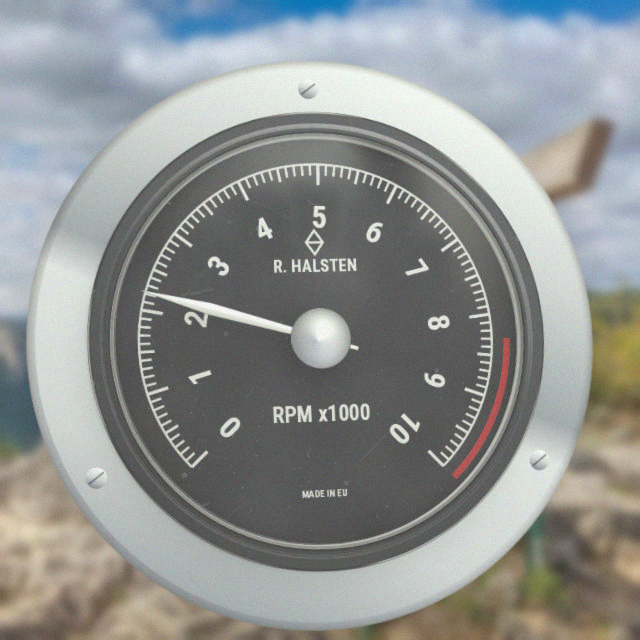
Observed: 2200 rpm
